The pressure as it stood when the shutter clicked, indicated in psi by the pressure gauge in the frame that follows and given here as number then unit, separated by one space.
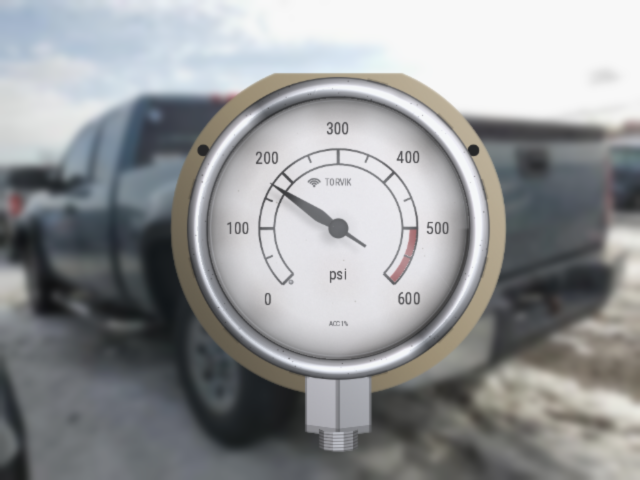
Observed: 175 psi
